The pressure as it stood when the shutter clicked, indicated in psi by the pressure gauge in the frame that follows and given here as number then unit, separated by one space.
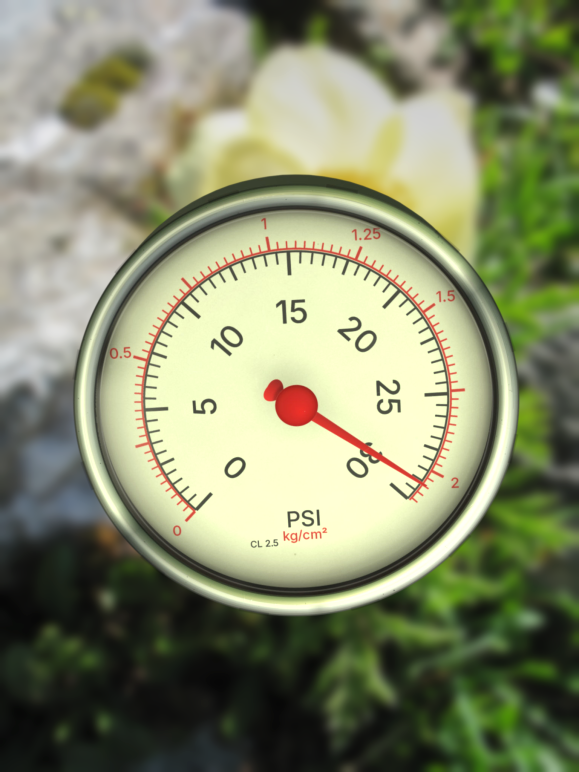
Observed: 29 psi
